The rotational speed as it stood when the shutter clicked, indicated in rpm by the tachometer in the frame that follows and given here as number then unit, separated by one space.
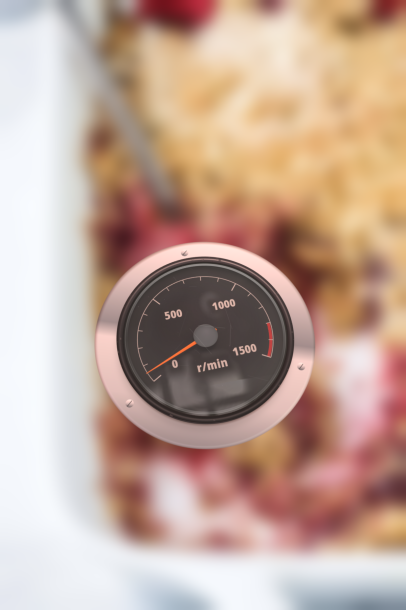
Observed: 50 rpm
